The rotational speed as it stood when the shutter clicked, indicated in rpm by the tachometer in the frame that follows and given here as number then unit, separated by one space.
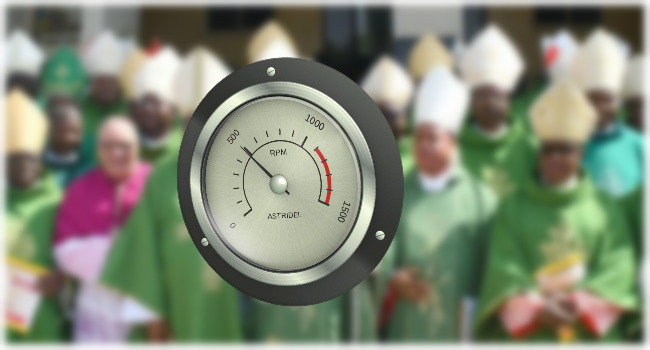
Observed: 500 rpm
